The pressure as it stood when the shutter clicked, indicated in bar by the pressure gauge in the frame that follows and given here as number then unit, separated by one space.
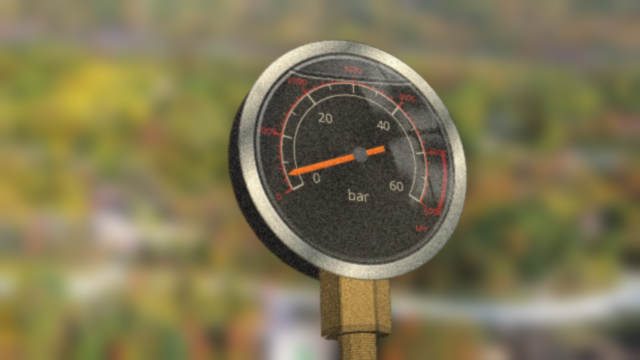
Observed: 2.5 bar
